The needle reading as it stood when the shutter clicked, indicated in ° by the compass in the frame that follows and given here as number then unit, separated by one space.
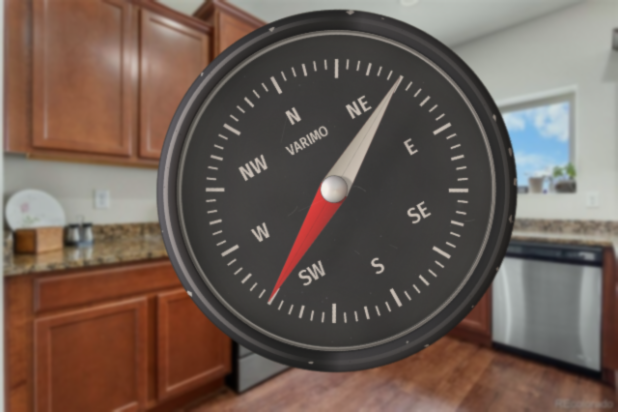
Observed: 240 °
